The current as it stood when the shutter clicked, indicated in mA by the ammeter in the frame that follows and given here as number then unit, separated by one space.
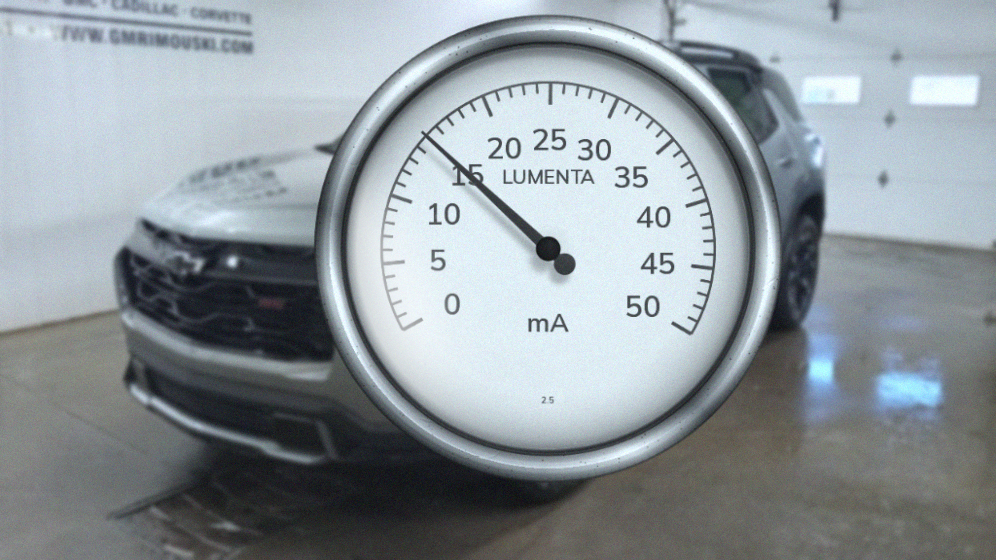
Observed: 15 mA
